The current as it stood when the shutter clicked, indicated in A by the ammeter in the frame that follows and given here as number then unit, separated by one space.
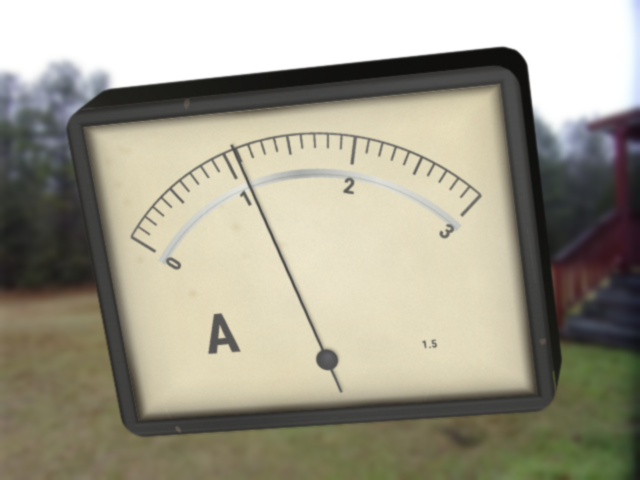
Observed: 1.1 A
